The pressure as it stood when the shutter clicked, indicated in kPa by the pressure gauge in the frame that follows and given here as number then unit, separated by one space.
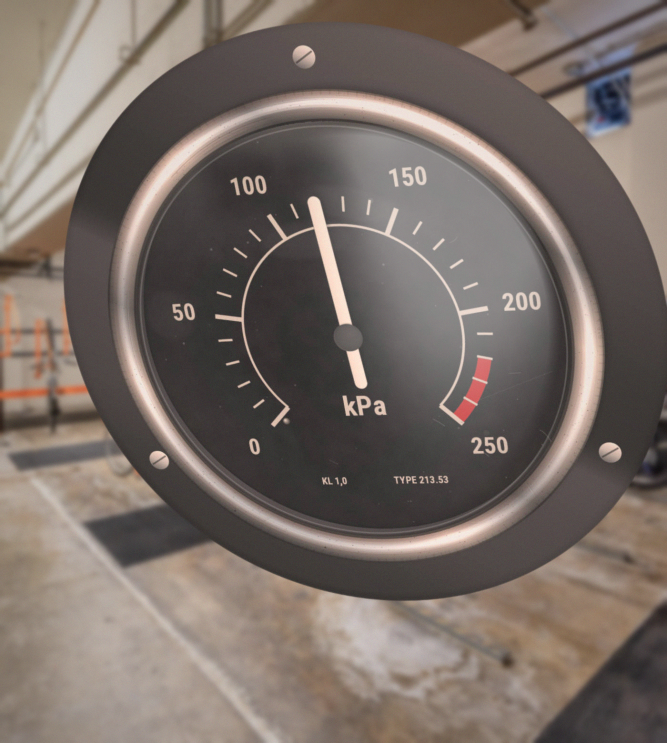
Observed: 120 kPa
